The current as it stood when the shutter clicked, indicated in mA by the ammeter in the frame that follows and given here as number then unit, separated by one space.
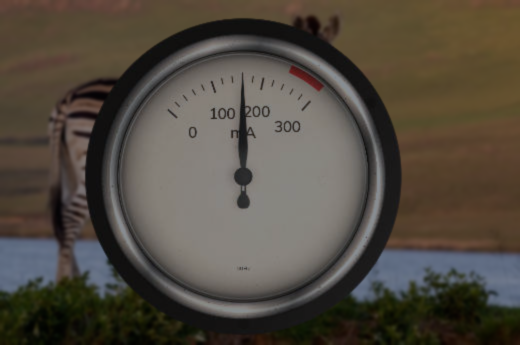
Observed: 160 mA
